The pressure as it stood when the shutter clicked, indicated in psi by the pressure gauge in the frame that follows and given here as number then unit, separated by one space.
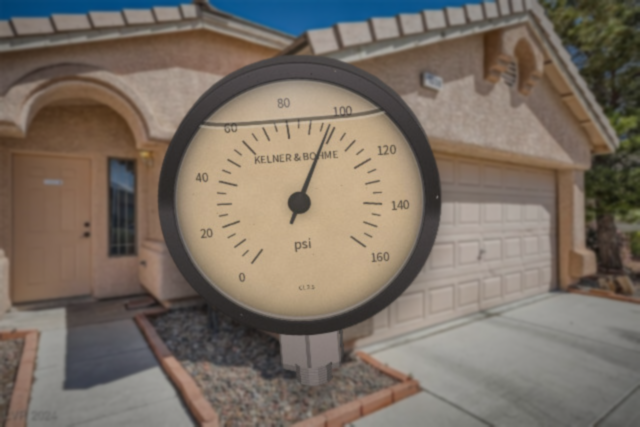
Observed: 97.5 psi
